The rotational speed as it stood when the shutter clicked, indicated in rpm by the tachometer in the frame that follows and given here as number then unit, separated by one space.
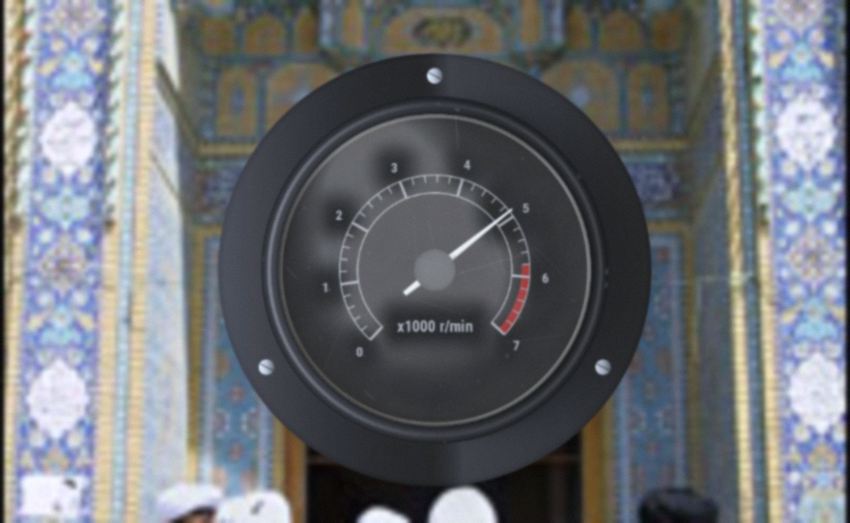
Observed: 4900 rpm
